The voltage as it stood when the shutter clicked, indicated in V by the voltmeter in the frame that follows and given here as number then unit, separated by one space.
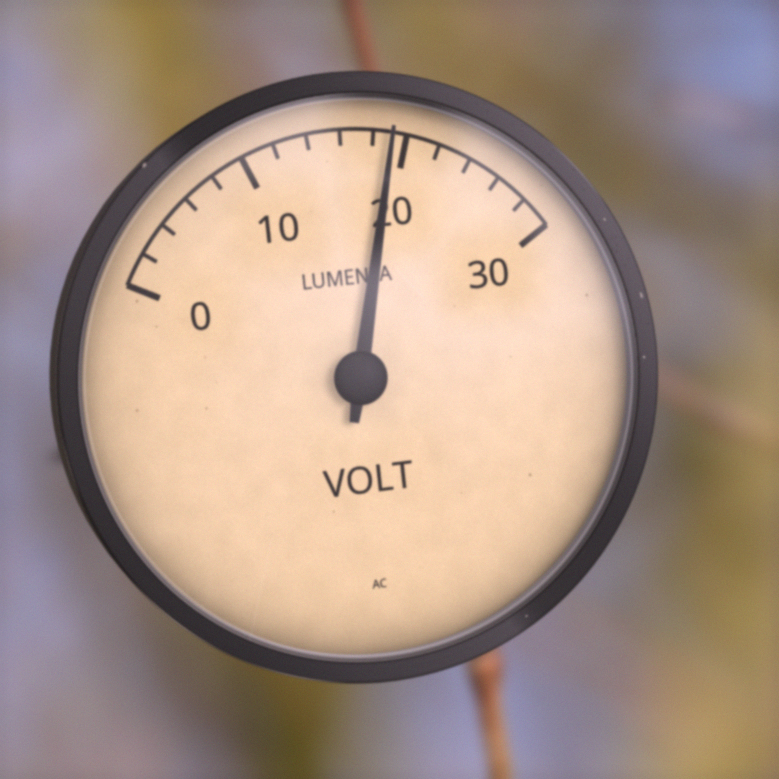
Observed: 19 V
